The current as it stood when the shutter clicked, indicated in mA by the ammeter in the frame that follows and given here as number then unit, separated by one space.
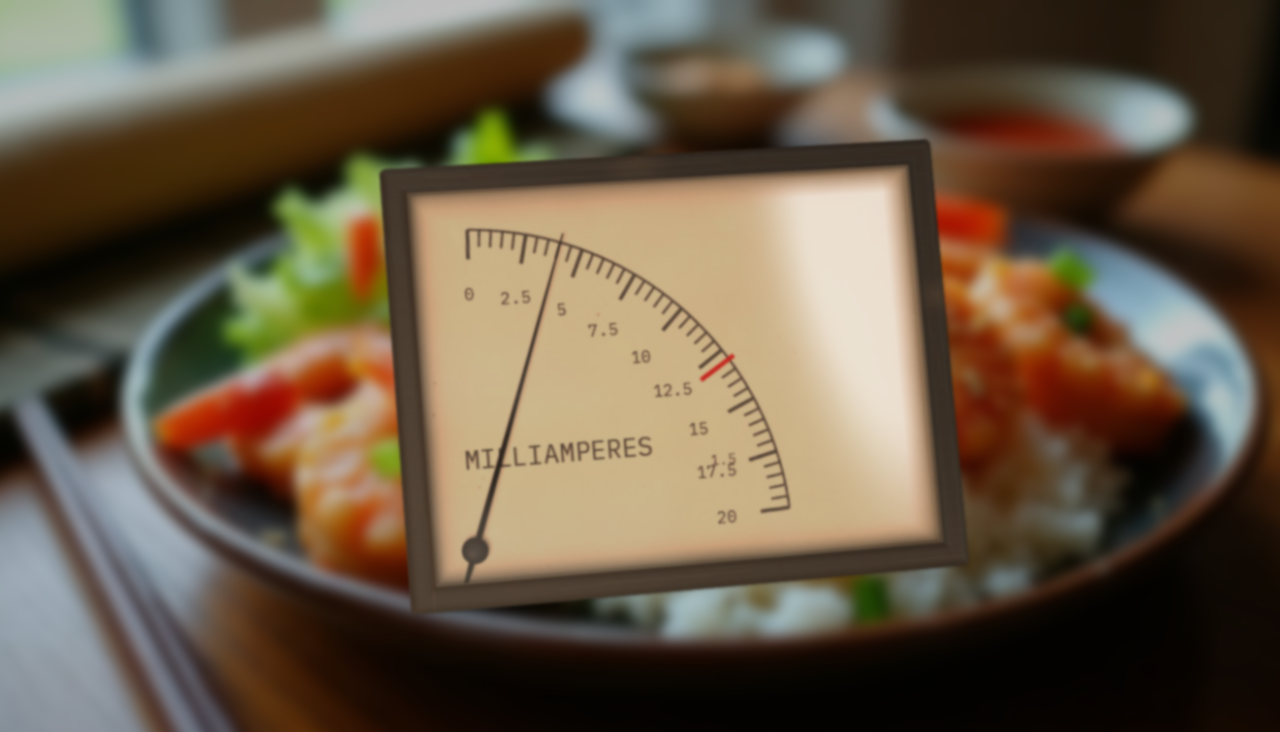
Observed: 4 mA
